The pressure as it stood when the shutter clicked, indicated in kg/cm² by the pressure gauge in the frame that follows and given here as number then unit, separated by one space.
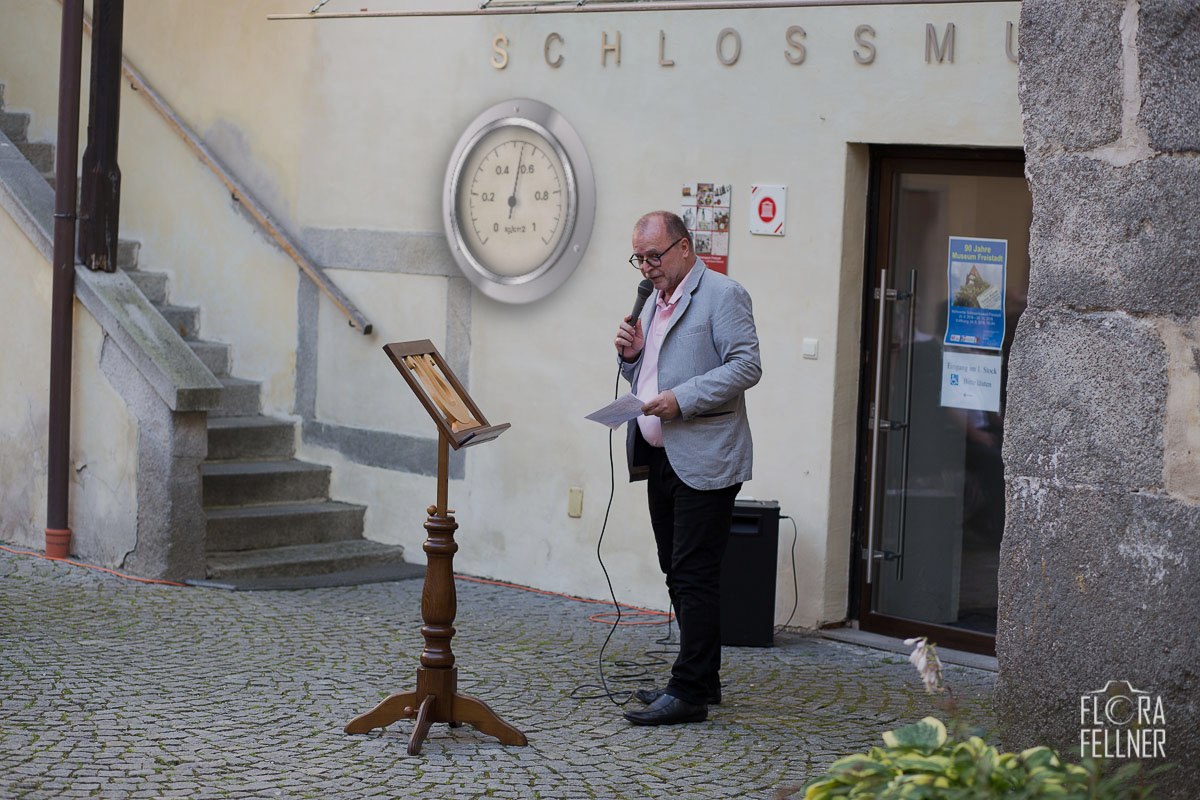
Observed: 0.55 kg/cm²
